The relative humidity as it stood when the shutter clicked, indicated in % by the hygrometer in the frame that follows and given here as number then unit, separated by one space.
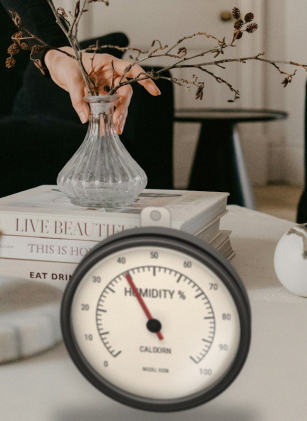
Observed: 40 %
